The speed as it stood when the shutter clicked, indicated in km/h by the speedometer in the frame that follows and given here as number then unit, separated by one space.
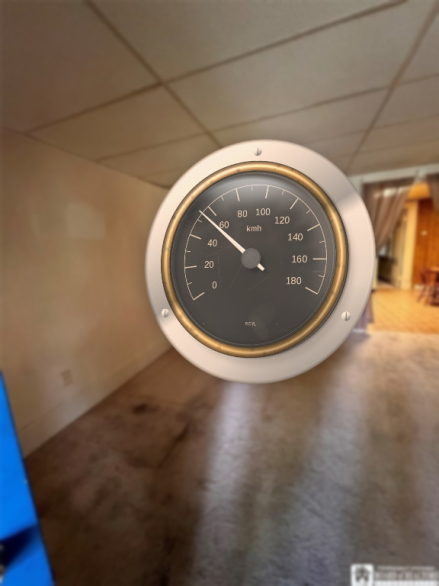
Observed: 55 km/h
